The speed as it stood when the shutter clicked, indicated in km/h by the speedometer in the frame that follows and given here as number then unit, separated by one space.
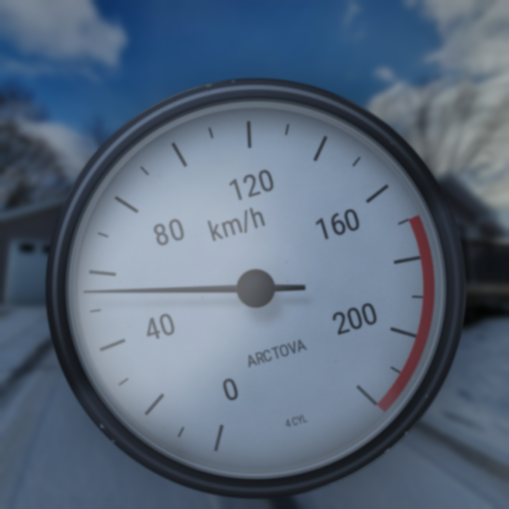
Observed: 55 km/h
